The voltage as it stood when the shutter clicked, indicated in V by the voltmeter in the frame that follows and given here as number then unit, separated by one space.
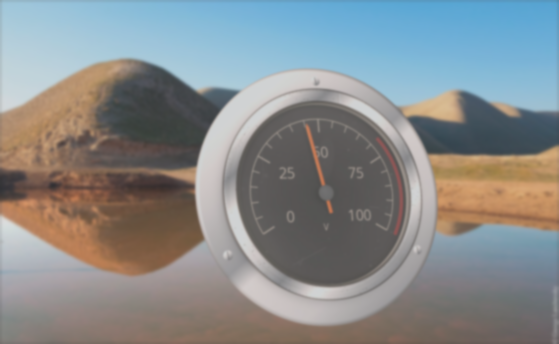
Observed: 45 V
